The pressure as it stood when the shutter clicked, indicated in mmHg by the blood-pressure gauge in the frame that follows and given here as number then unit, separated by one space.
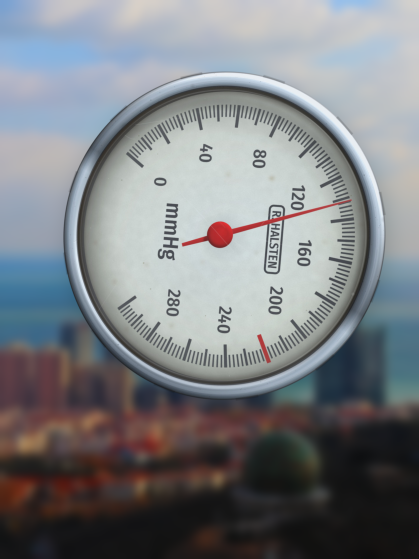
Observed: 132 mmHg
